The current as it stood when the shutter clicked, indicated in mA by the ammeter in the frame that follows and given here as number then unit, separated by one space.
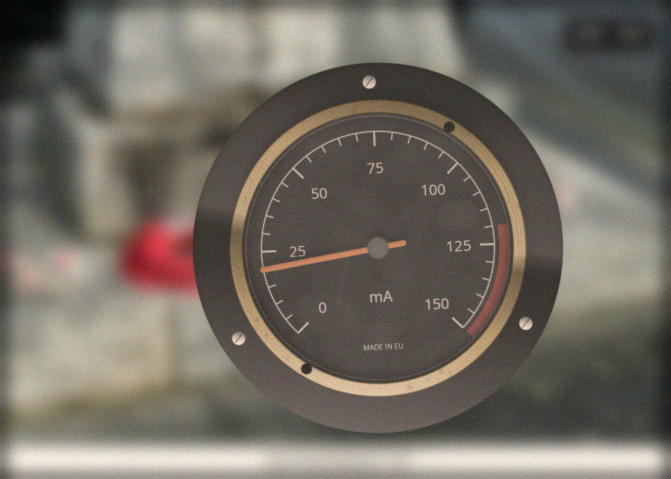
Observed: 20 mA
